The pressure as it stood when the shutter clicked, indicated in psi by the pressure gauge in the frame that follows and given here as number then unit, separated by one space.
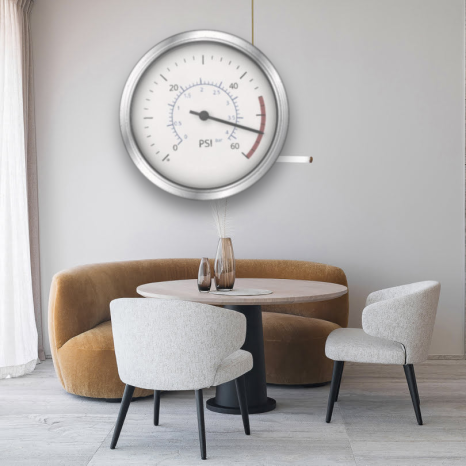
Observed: 54 psi
